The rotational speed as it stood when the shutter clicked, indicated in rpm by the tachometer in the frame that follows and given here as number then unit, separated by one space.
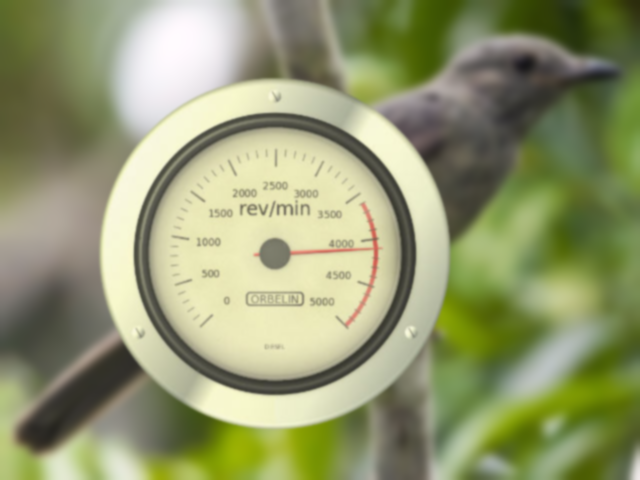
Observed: 4100 rpm
